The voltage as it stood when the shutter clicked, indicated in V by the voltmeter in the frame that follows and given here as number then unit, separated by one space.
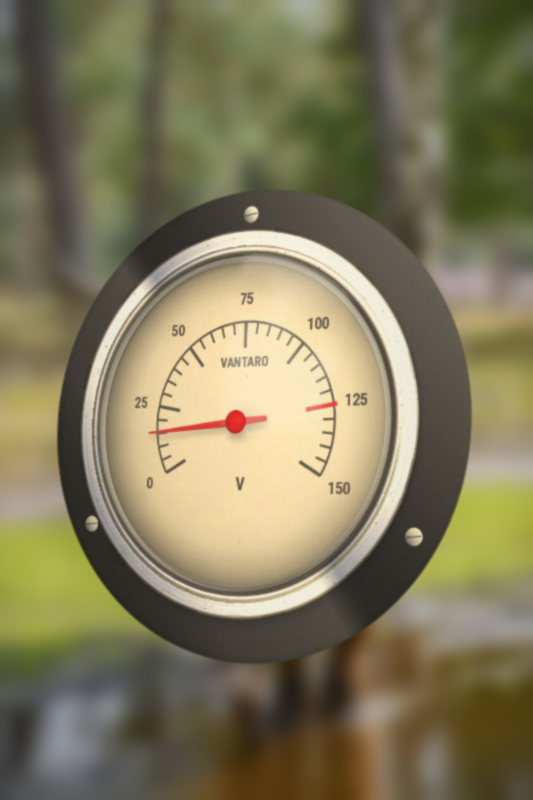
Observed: 15 V
